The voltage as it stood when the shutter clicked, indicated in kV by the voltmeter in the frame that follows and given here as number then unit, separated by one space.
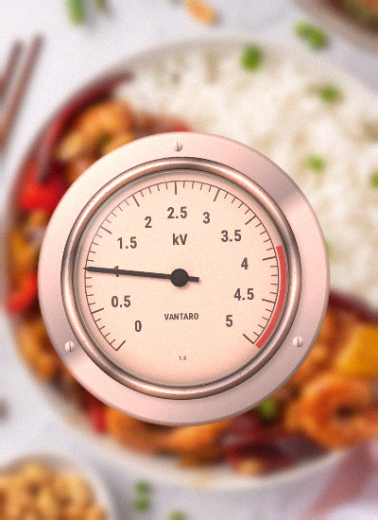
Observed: 1 kV
